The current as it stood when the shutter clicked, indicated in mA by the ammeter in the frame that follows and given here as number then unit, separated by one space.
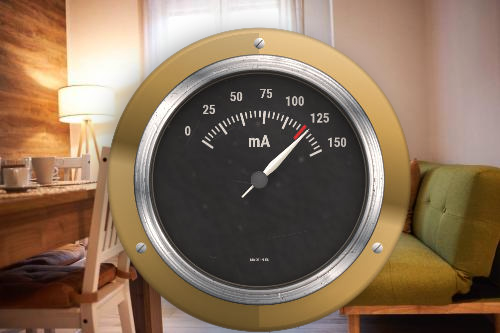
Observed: 125 mA
